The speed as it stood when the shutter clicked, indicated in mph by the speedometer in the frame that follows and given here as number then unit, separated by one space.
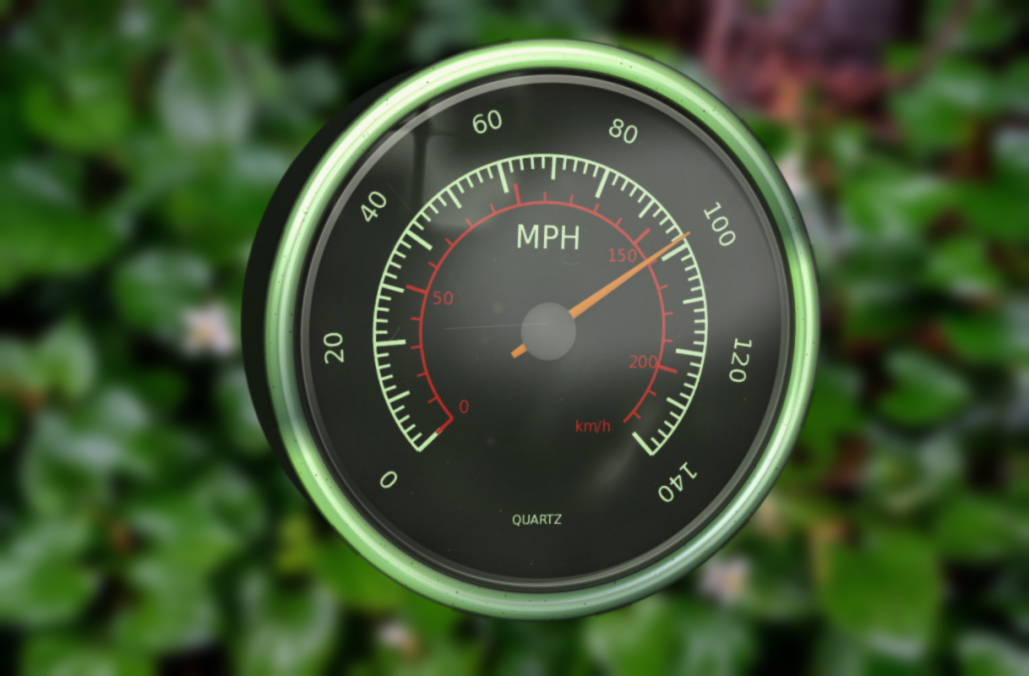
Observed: 98 mph
